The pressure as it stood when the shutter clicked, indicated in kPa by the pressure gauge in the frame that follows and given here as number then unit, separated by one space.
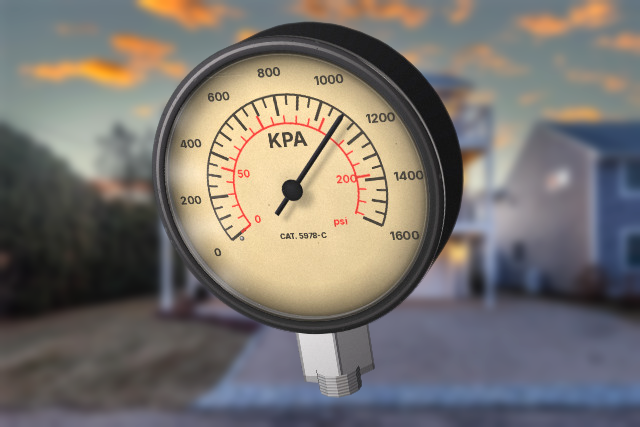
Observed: 1100 kPa
